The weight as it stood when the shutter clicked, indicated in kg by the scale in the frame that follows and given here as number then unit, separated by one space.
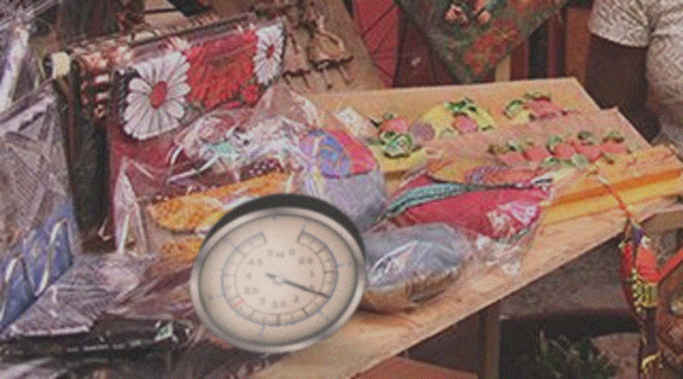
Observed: 1.5 kg
